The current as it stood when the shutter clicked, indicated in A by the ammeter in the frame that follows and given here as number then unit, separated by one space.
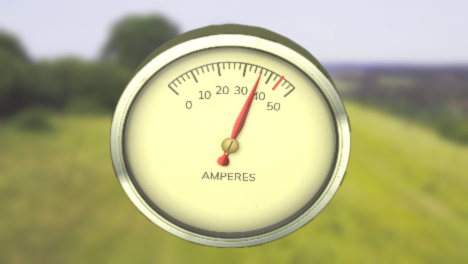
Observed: 36 A
